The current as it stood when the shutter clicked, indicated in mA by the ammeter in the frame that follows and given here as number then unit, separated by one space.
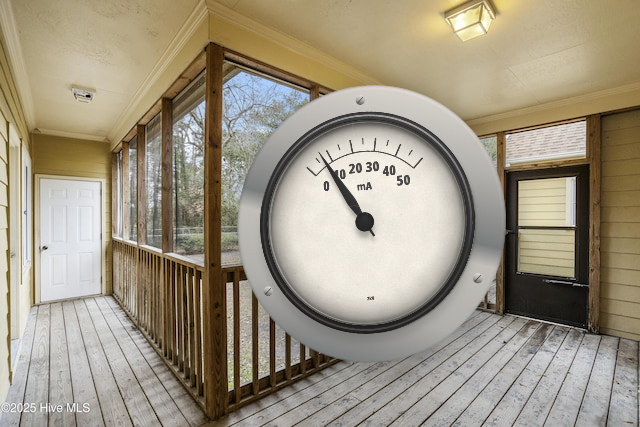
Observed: 7.5 mA
